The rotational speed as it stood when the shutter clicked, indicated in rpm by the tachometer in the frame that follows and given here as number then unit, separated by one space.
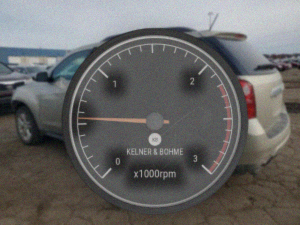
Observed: 550 rpm
